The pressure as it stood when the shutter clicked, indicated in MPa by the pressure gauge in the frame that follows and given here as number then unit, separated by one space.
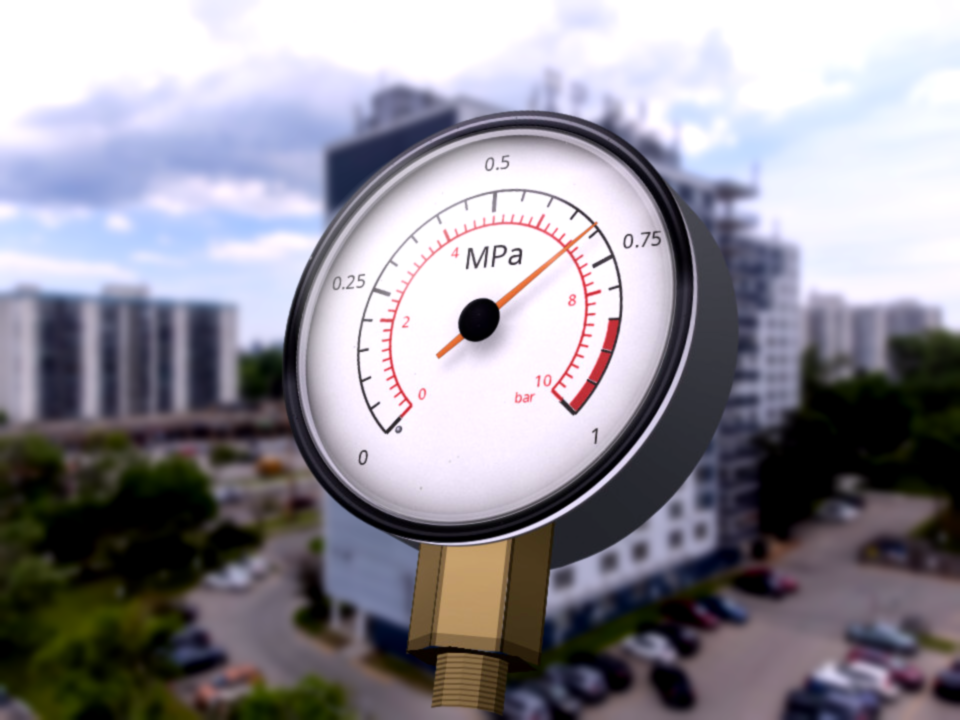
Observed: 0.7 MPa
